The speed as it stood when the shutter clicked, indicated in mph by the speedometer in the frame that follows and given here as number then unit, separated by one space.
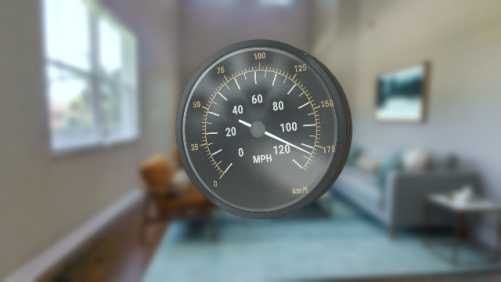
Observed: 112.5 mph
